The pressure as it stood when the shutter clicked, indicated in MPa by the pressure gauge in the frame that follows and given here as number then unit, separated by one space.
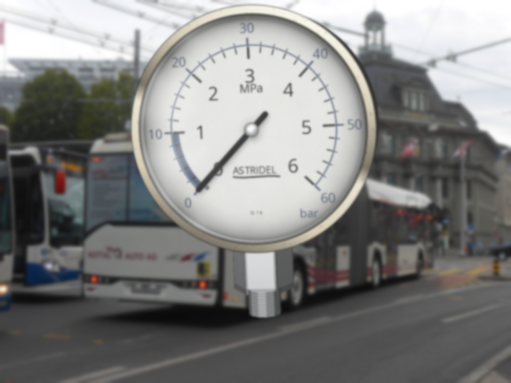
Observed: 0 MPa
